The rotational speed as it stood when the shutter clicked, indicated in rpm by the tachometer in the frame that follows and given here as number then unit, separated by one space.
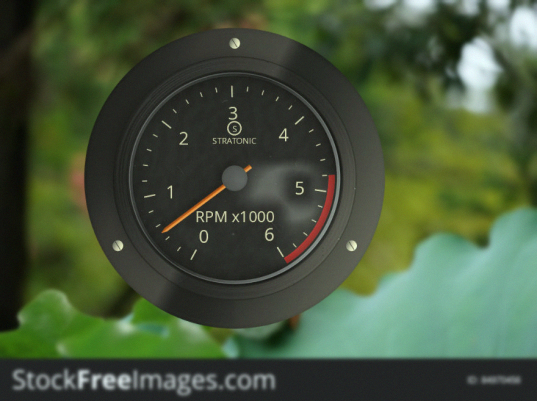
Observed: 500 rpm
